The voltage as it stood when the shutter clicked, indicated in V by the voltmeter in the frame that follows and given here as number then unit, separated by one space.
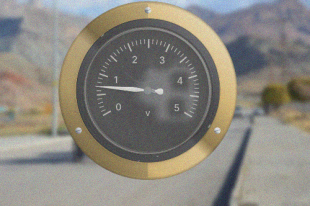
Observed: 0.7 V
